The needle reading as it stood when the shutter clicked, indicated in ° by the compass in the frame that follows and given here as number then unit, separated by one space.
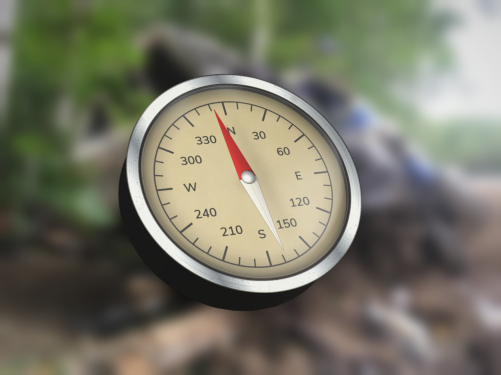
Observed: 350 °
